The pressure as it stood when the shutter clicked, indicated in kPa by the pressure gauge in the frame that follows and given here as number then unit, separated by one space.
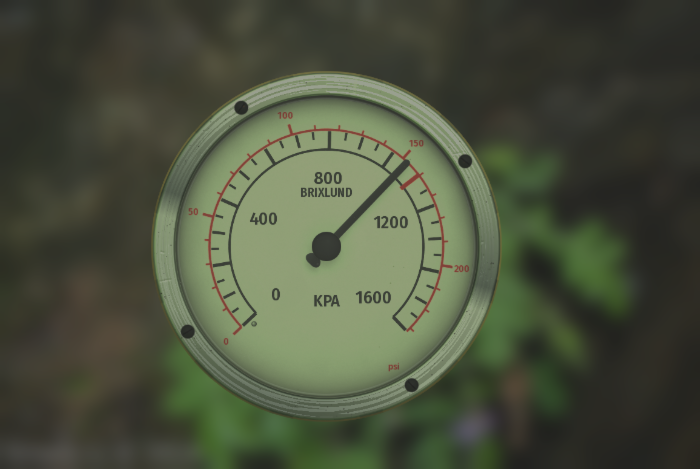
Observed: 1050 kPa
